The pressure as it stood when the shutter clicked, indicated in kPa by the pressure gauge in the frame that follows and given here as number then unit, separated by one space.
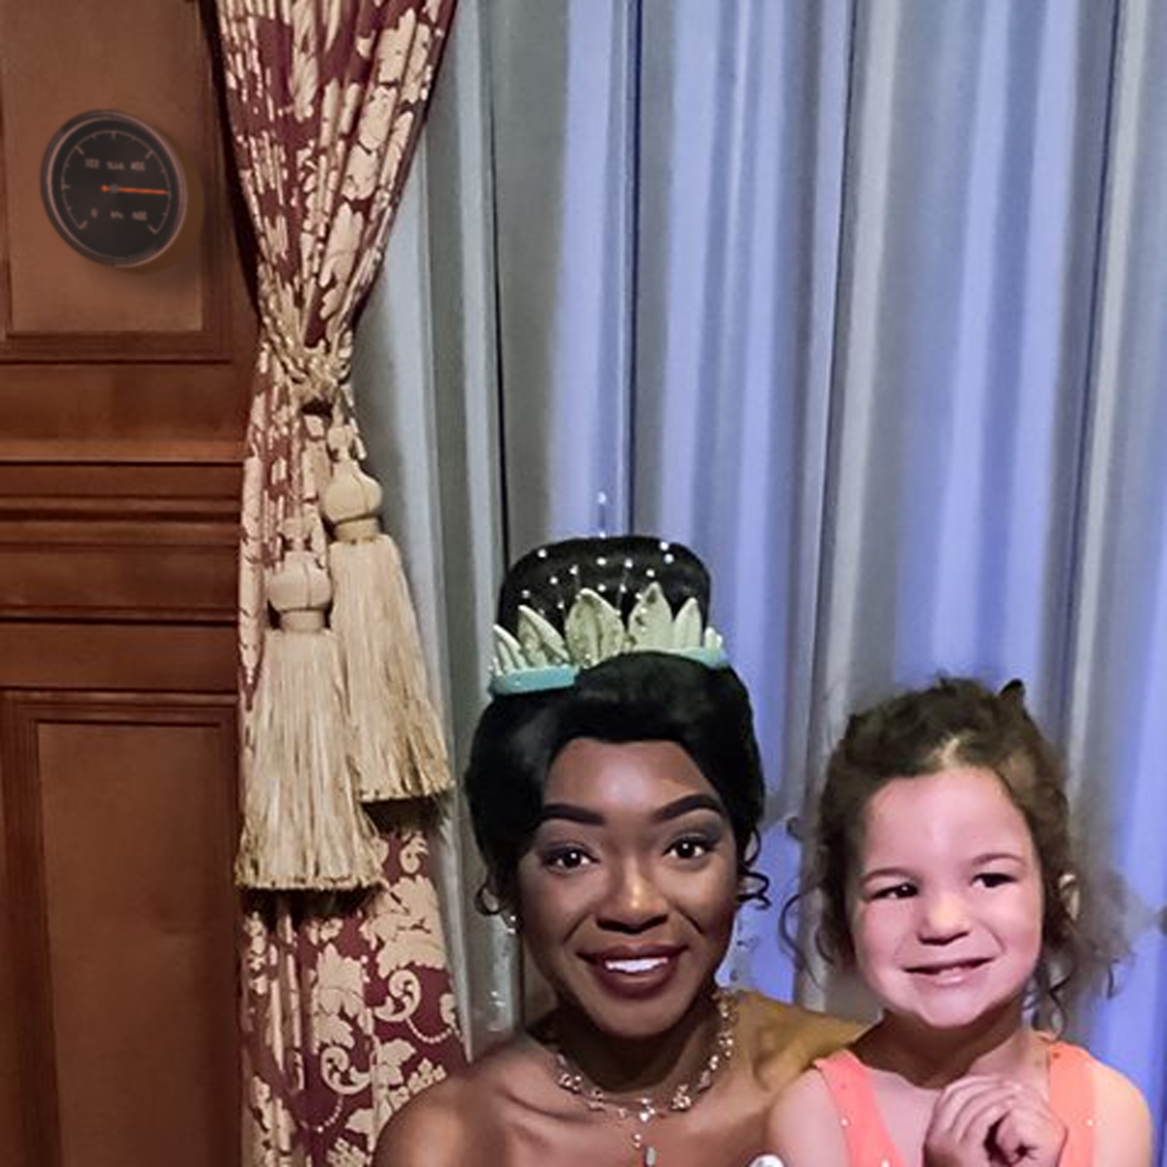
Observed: 500 kPa
